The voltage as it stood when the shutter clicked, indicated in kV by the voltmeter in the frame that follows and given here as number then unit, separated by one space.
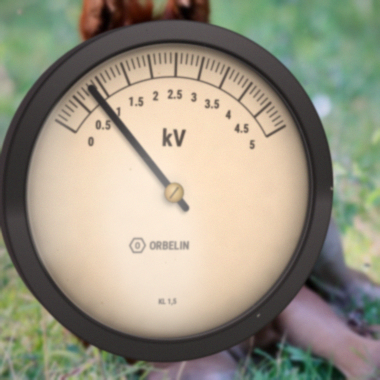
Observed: 0.8 kV
